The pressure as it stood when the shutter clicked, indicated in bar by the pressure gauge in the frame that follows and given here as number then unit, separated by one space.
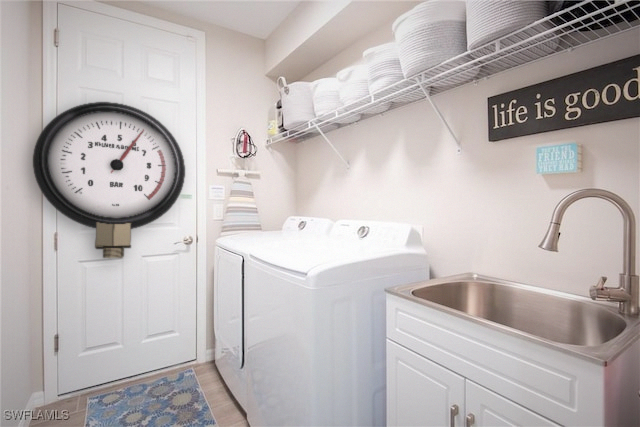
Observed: 6 bar
